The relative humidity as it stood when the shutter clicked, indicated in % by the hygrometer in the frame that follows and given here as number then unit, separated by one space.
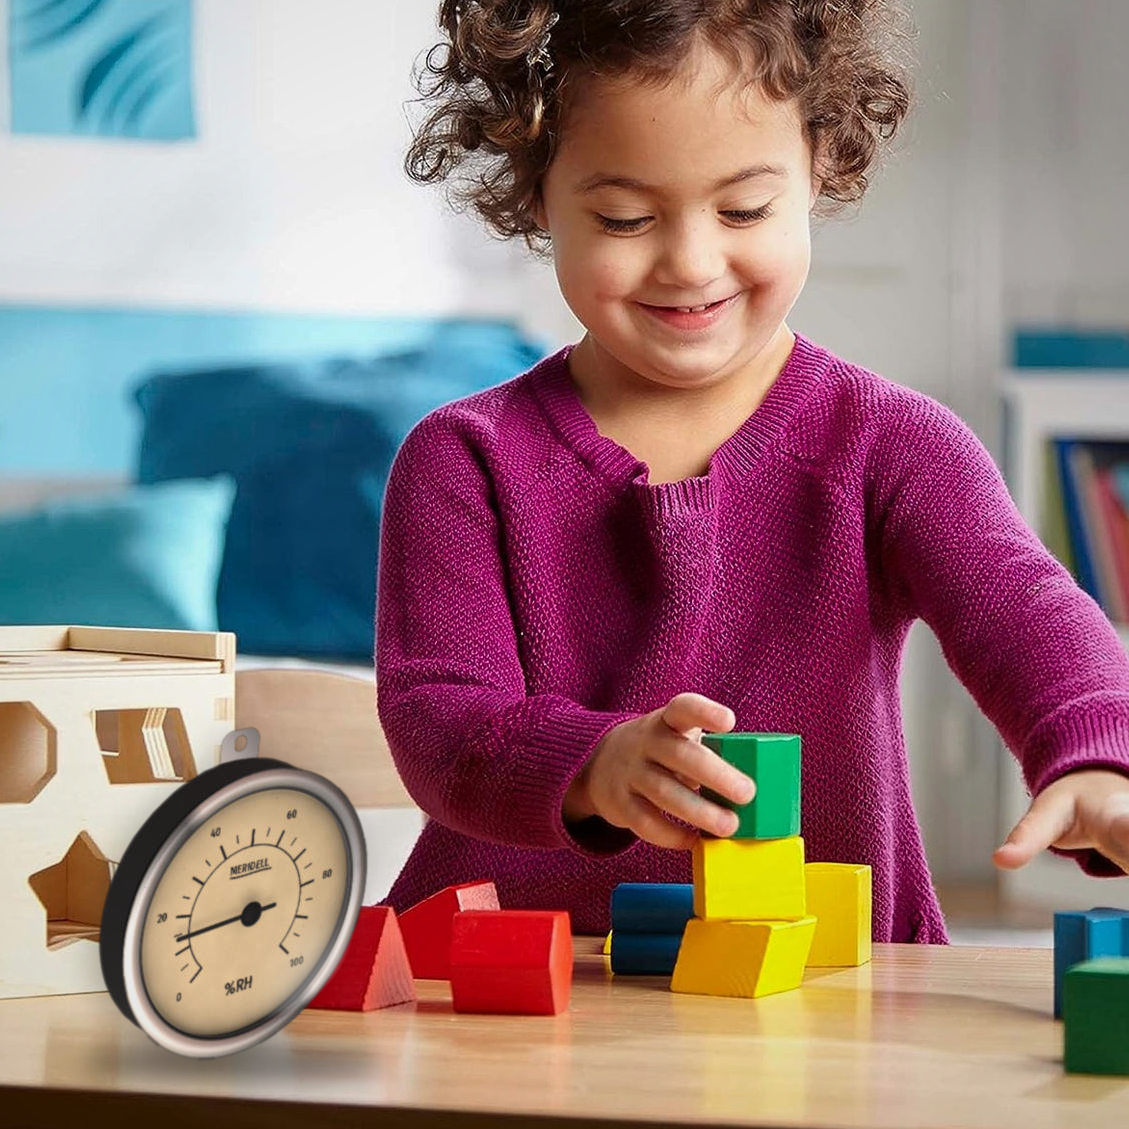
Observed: 15 %
